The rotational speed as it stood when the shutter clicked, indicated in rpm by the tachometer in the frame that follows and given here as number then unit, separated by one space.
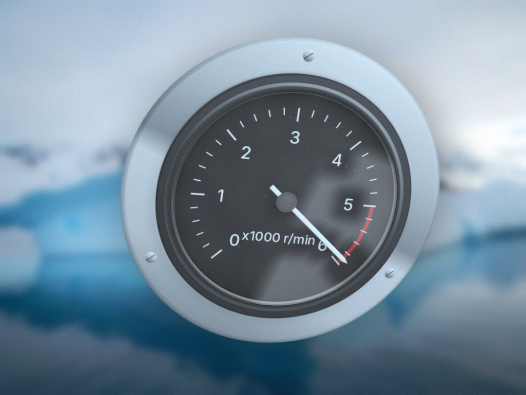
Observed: 5900 rpm
